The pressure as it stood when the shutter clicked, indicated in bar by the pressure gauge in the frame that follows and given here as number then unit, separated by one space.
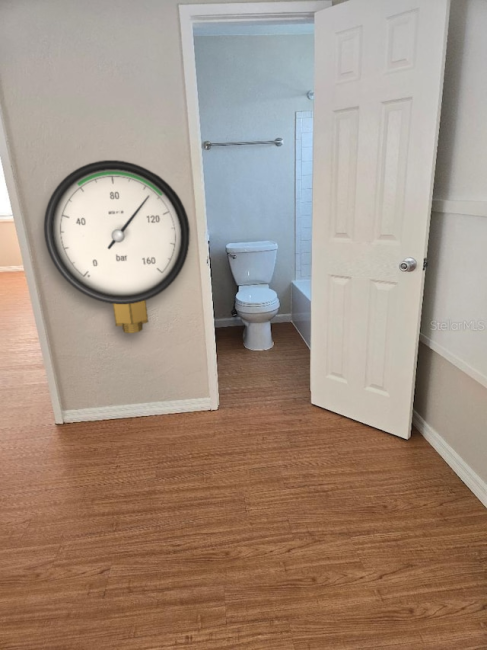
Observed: 105 bar
